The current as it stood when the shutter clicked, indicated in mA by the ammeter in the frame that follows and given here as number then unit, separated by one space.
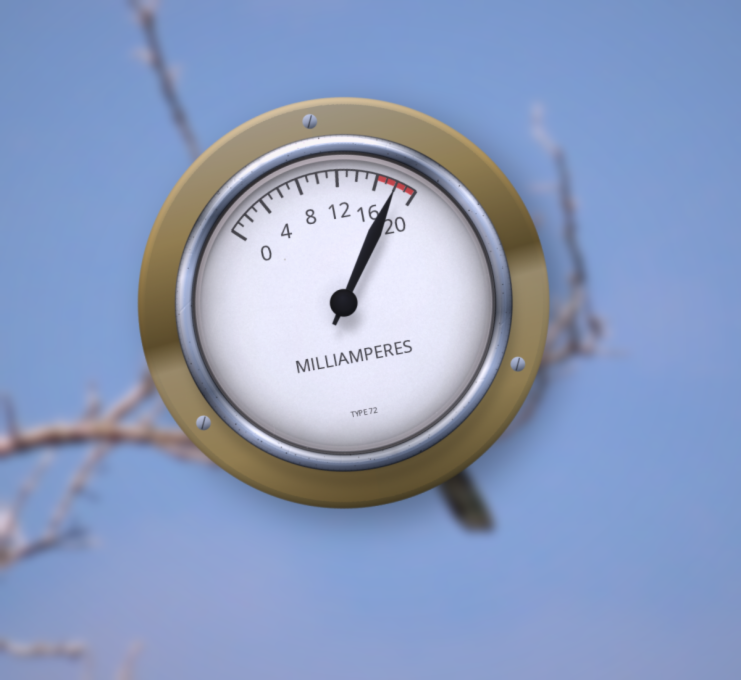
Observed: 18 mA
